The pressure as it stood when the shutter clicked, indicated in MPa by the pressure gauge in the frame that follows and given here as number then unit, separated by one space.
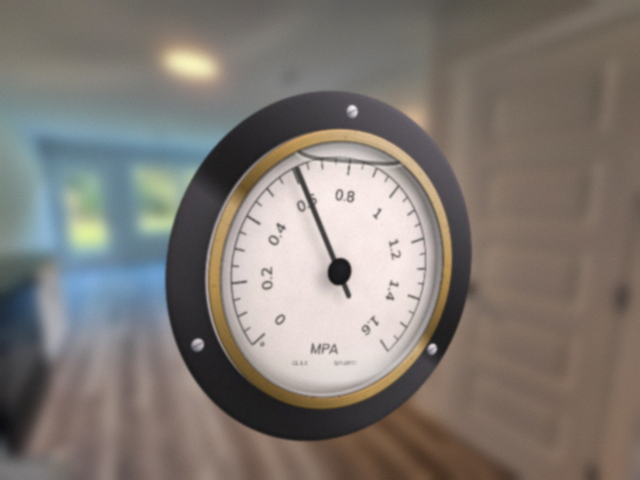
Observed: 0.6 MPa
